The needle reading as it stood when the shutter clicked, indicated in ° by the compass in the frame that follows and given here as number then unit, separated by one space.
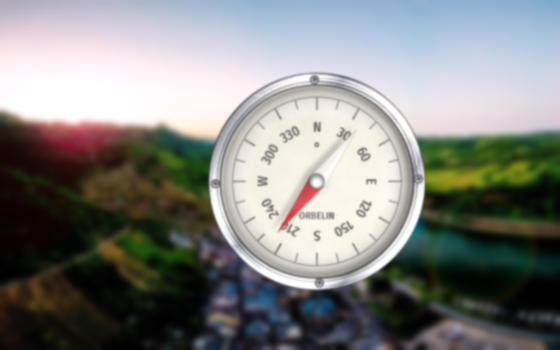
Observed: 217.5 °
